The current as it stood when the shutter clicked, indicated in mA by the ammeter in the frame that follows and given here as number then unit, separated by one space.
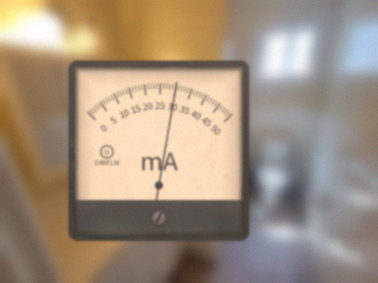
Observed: 30 mA
